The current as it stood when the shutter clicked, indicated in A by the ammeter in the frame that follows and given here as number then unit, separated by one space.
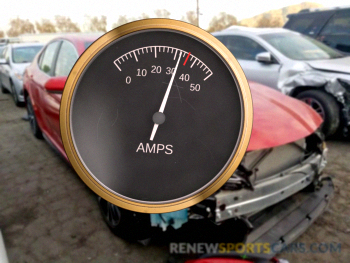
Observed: 32 A
